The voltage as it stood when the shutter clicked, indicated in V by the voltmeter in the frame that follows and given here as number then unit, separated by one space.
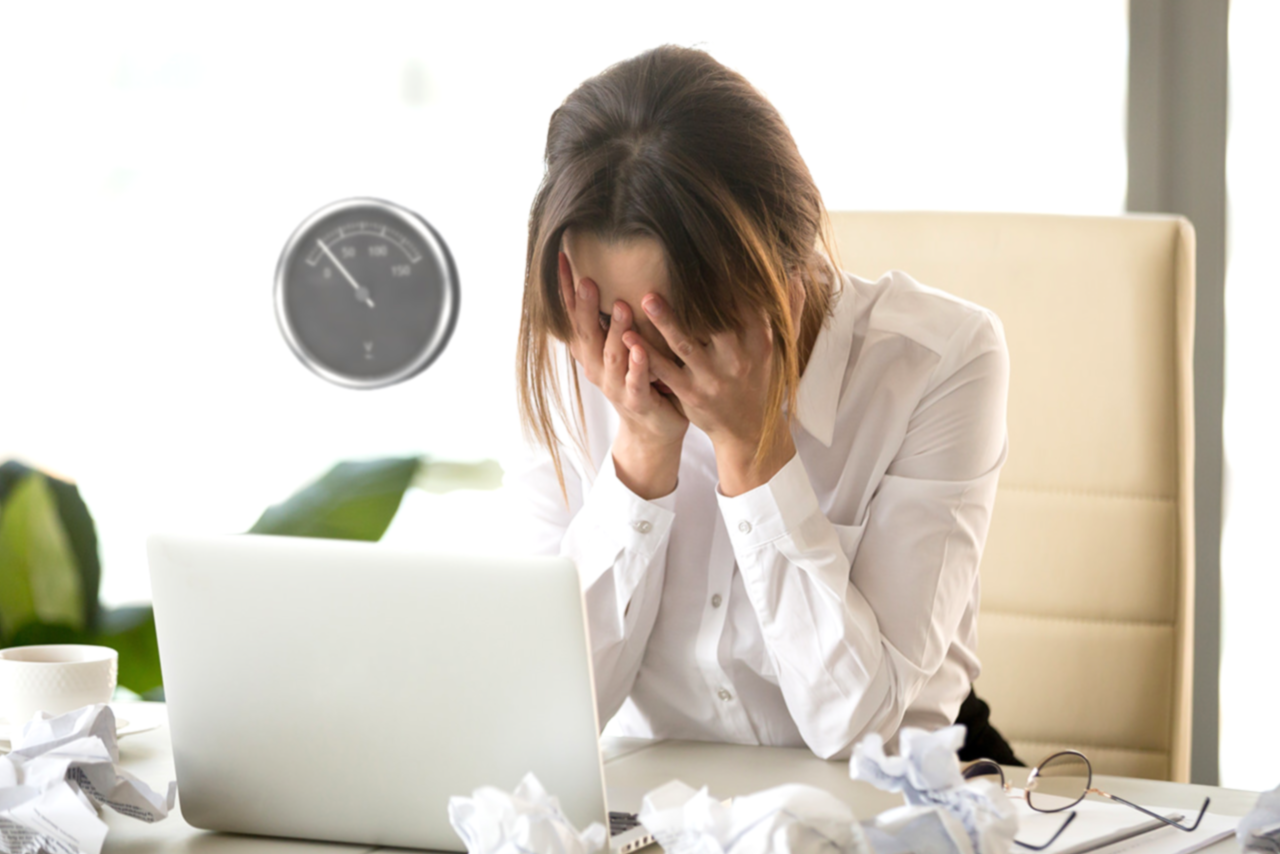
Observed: 25 V
